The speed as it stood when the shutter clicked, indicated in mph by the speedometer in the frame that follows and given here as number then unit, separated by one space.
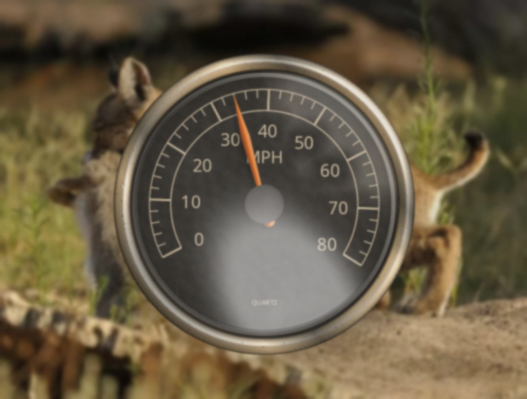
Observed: 34 mph
